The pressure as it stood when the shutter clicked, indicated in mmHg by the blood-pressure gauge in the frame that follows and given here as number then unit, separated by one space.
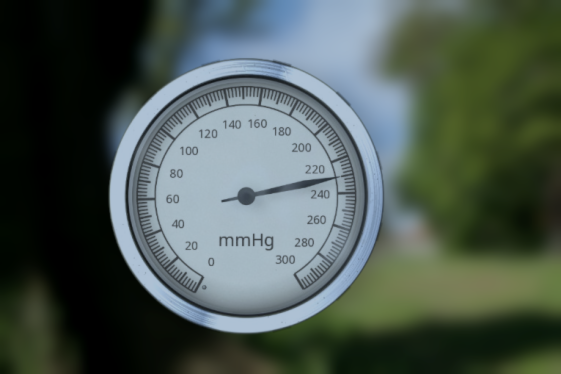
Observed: 230 mmHg
